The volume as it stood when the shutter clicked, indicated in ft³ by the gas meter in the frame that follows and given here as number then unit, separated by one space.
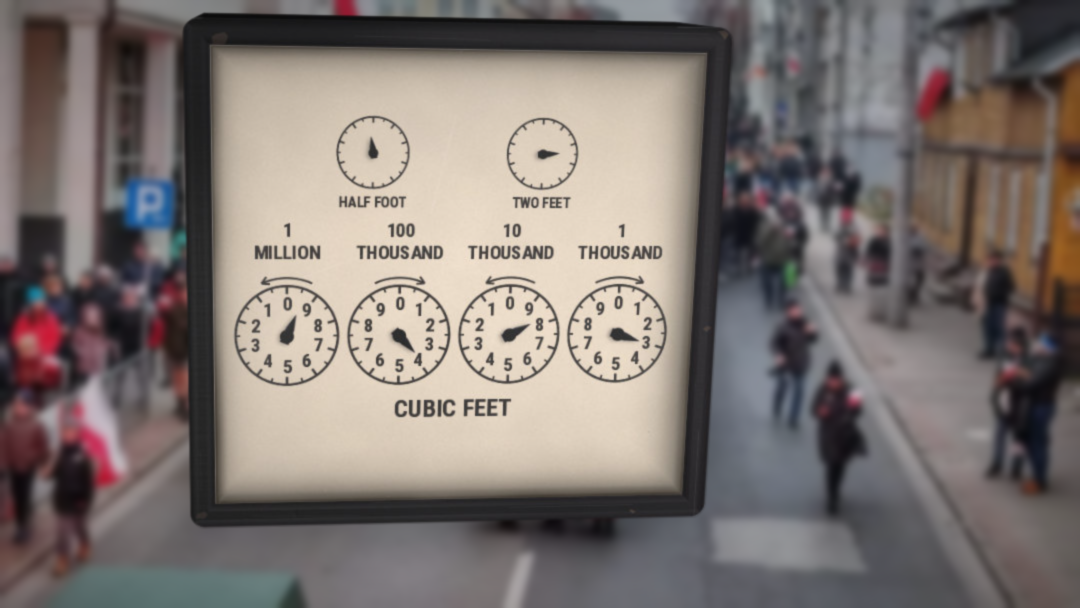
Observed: 938300 ft³
